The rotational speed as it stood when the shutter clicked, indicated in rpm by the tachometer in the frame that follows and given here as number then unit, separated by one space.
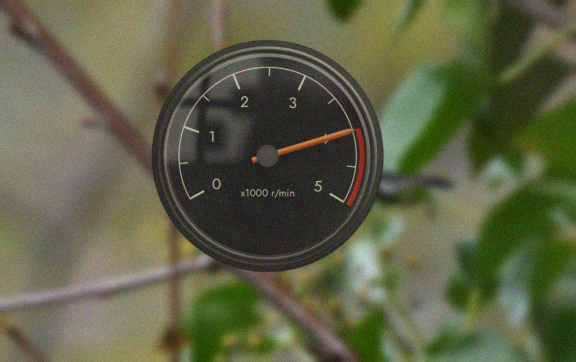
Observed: 4000 rpm
